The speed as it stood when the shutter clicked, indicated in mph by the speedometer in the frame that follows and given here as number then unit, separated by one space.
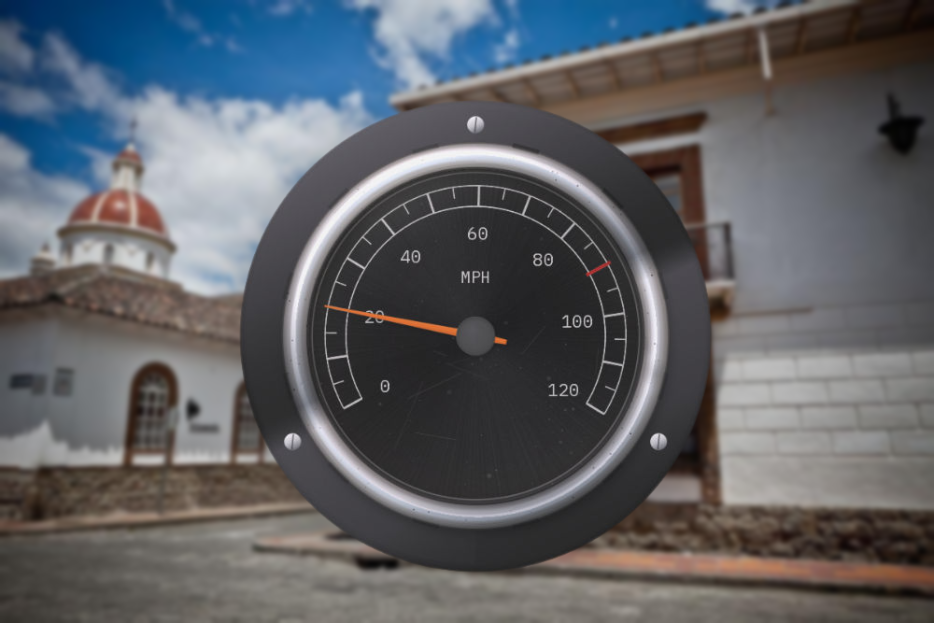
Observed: 20 mph
